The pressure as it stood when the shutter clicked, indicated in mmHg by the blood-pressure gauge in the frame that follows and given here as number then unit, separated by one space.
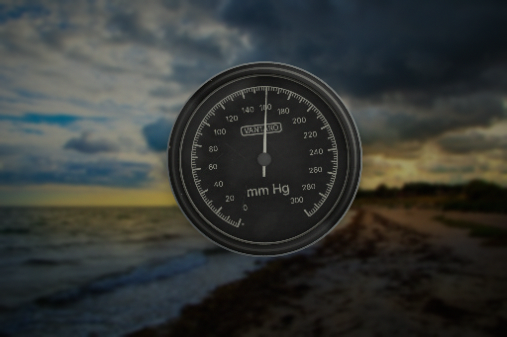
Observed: 160 mmHg
